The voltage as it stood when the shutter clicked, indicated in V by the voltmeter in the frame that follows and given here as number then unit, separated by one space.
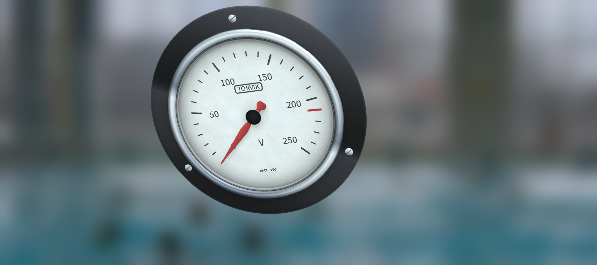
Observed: 0 V
